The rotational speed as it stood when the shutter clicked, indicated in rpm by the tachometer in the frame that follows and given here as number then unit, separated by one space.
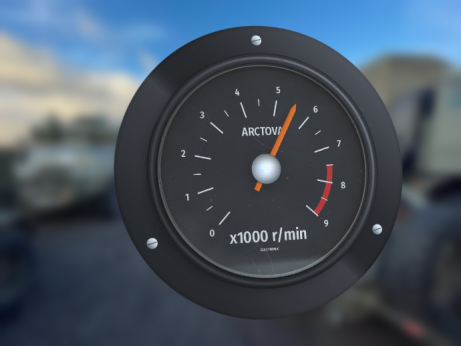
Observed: 5500 rpm
